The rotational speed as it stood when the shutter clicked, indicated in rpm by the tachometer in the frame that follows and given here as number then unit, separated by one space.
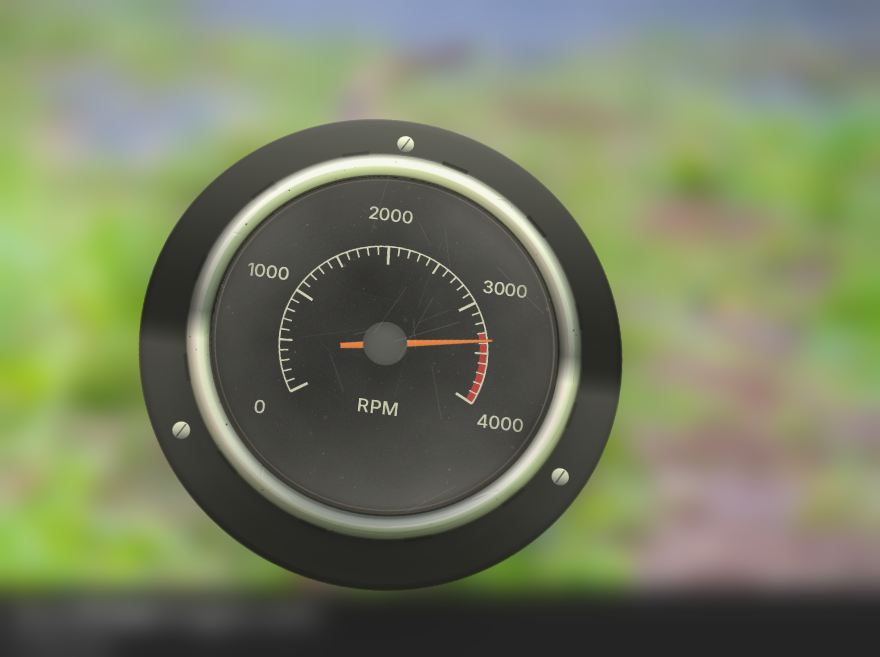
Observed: 3400 rpm
